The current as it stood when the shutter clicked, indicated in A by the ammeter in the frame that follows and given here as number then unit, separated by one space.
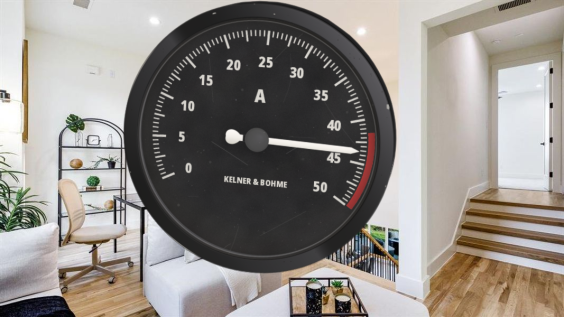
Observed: 43.5 A
